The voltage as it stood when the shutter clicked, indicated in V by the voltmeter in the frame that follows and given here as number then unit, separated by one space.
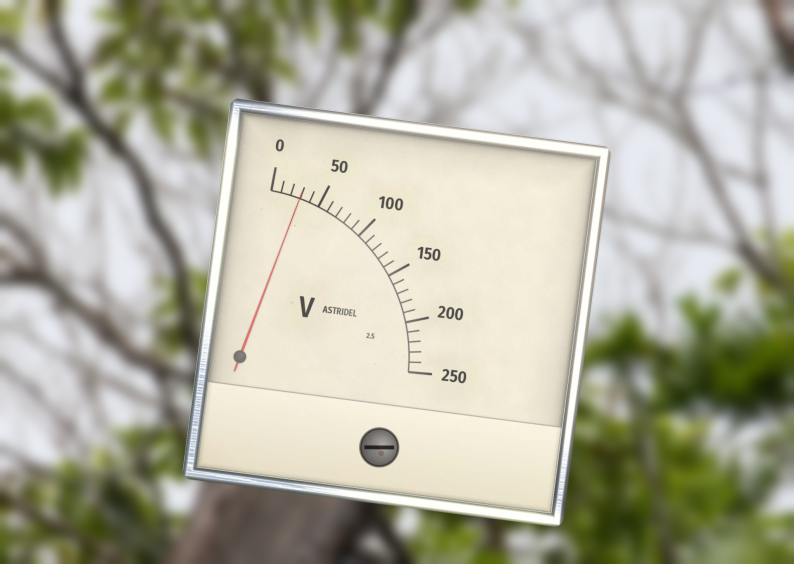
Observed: 30 V
